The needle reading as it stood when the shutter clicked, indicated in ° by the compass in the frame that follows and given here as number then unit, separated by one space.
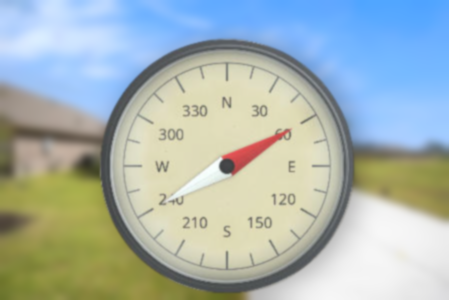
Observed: 60 °
